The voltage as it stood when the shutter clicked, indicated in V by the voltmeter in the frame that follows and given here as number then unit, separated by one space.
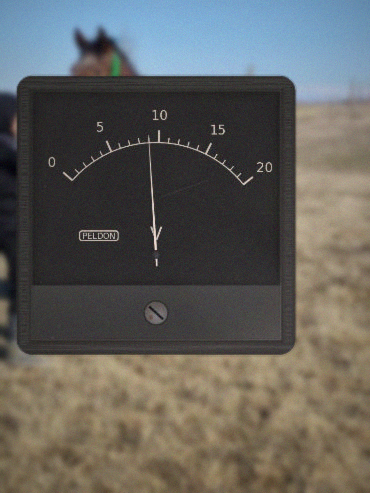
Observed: 9 V
